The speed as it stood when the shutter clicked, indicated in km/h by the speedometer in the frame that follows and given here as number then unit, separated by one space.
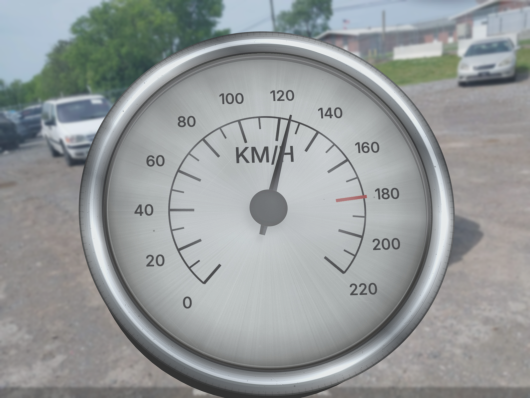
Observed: 125 km/h
